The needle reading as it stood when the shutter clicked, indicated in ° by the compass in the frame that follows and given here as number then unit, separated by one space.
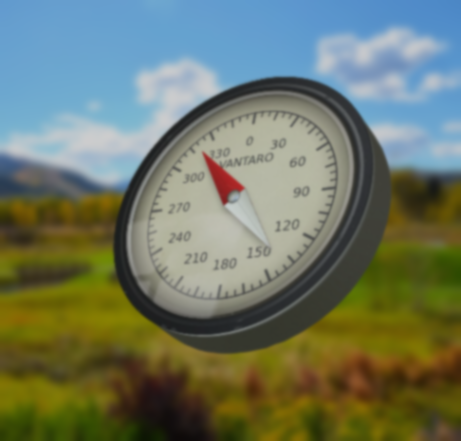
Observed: 320 °
